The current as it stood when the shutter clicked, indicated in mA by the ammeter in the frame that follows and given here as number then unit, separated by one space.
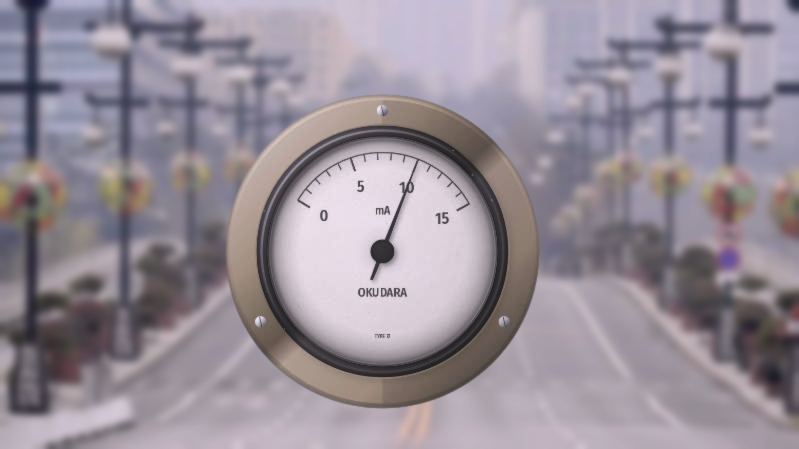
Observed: 10 mA
